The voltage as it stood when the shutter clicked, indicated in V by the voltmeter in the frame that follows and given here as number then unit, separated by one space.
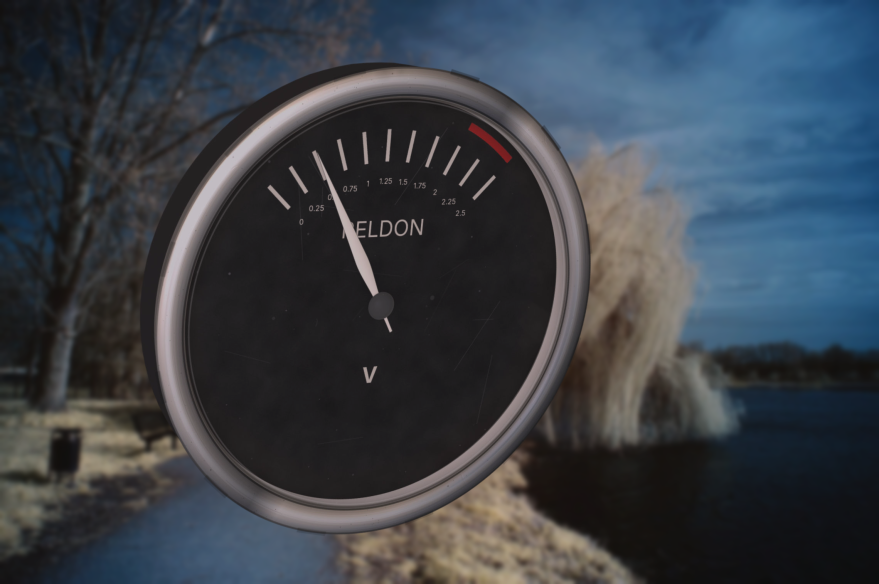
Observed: 0.5 V
